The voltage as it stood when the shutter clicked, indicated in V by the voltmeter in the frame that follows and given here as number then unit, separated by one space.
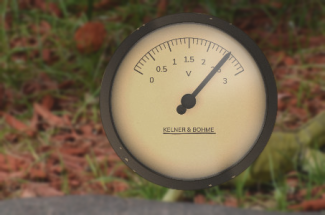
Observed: 2.5 V
